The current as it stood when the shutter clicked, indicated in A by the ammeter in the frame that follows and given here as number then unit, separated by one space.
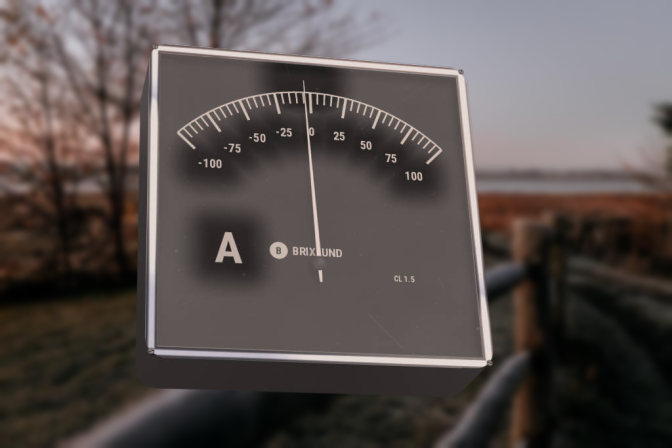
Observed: -5 A
